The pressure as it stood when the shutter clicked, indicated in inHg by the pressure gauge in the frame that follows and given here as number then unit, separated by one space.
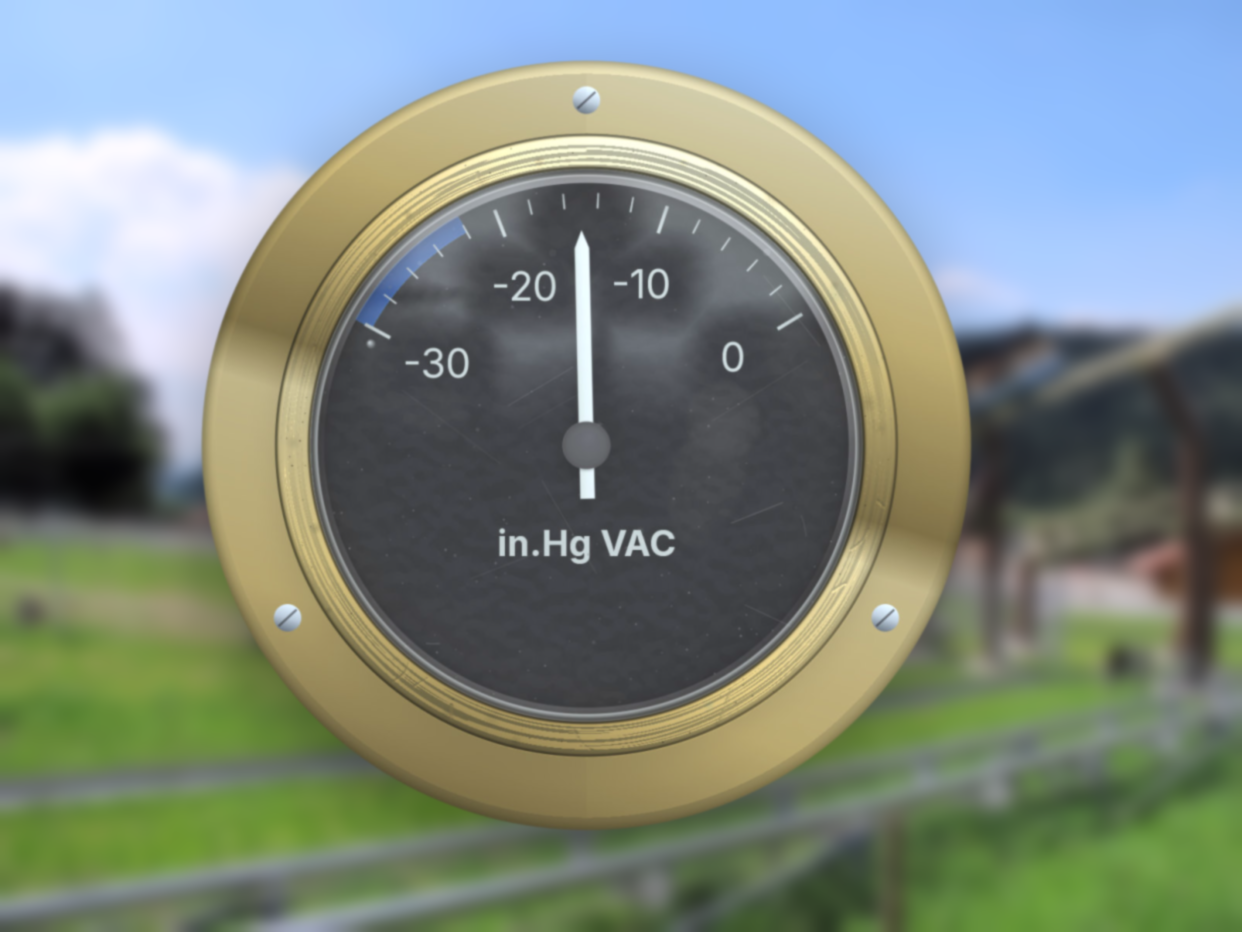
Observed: -15 inHg
